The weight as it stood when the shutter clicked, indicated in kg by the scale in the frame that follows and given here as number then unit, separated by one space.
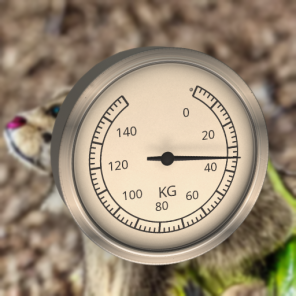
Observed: 34 kg
